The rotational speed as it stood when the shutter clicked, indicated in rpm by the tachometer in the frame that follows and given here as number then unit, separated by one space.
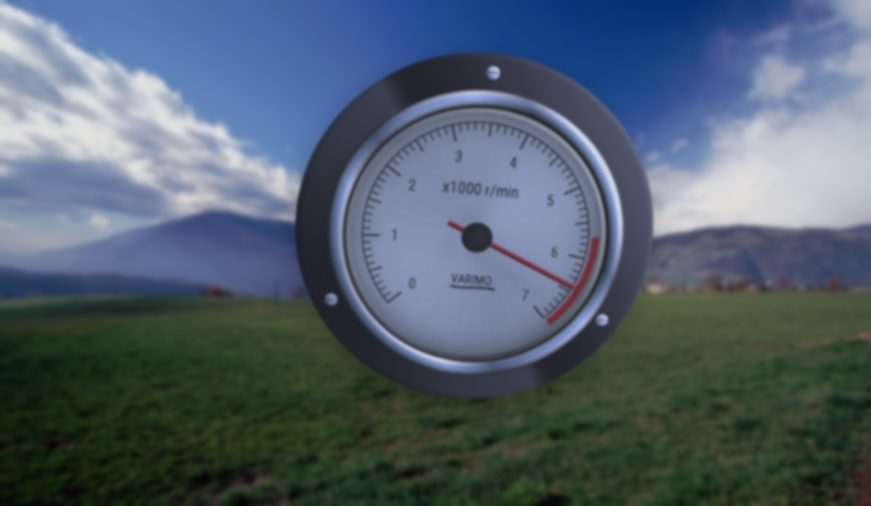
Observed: 6400 rpm
